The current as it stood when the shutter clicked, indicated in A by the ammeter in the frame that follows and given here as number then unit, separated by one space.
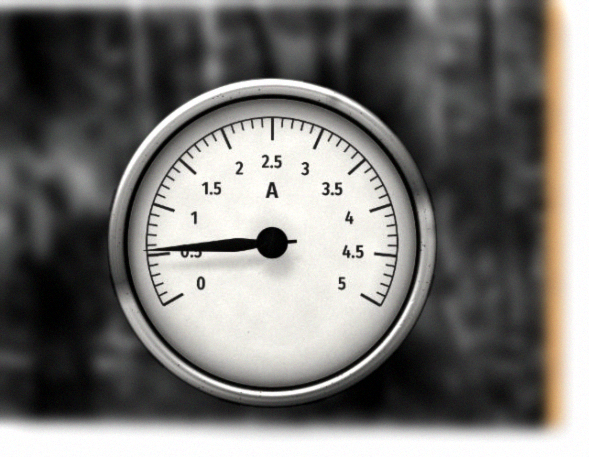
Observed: 0.55 A
